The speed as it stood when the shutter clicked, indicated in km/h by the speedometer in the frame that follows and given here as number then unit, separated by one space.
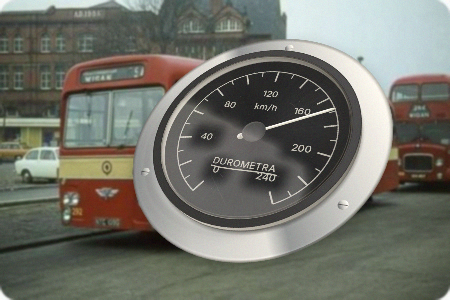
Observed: 170 km/h
